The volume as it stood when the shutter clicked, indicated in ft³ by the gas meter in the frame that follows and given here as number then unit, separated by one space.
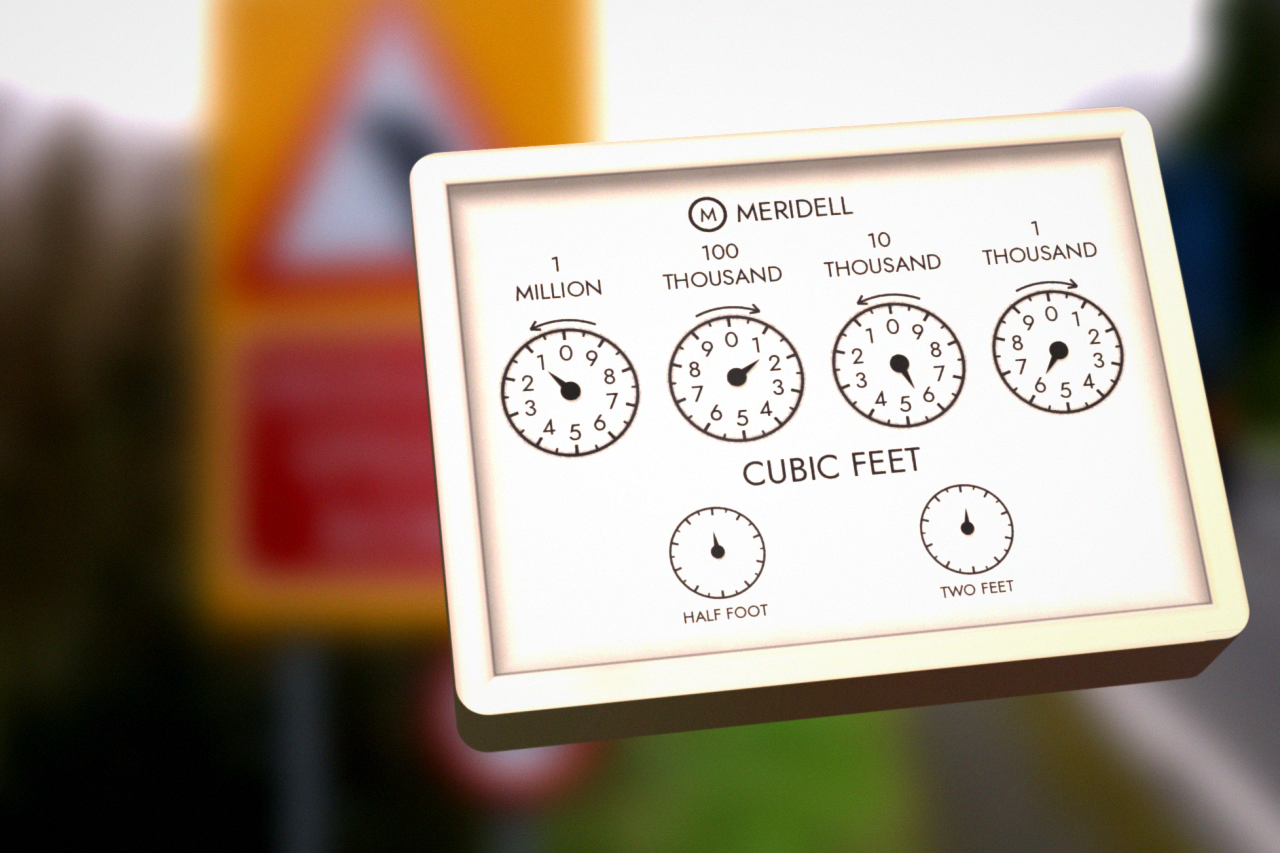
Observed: 115600 ft³
